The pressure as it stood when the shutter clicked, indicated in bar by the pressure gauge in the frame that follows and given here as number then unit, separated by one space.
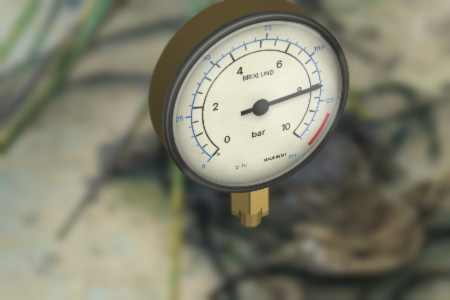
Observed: 8 bar
